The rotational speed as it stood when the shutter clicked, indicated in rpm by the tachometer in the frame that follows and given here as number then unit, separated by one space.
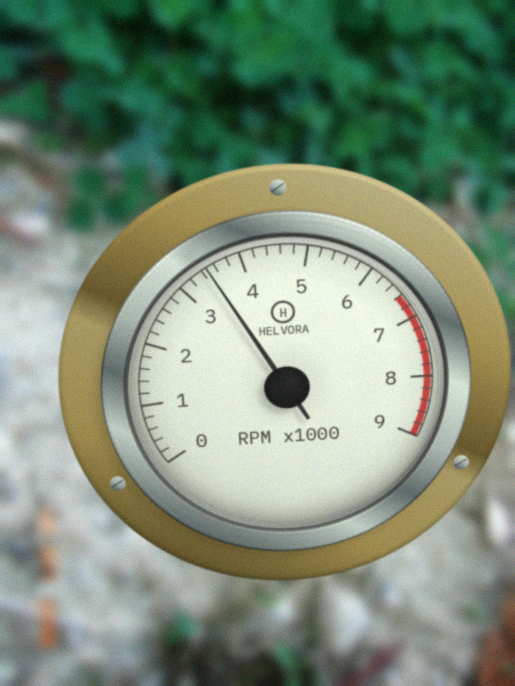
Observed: 3500 rpm
